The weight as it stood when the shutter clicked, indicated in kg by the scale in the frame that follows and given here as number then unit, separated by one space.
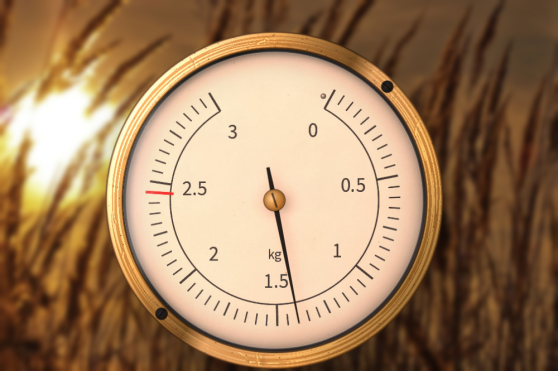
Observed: 1.4 kg
